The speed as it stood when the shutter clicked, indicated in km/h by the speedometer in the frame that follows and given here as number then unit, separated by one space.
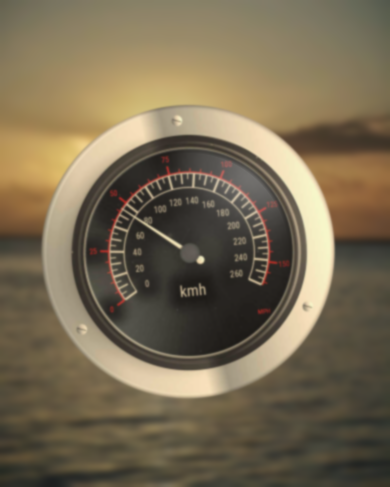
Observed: 75 km/h
